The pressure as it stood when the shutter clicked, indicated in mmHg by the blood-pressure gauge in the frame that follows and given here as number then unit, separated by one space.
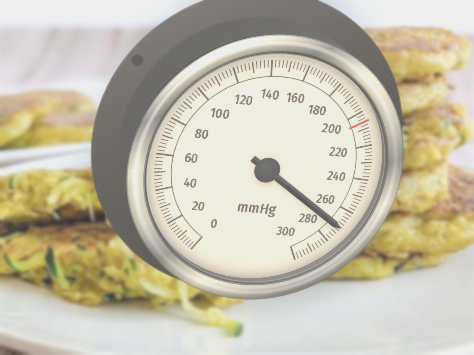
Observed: 270 mmHg
